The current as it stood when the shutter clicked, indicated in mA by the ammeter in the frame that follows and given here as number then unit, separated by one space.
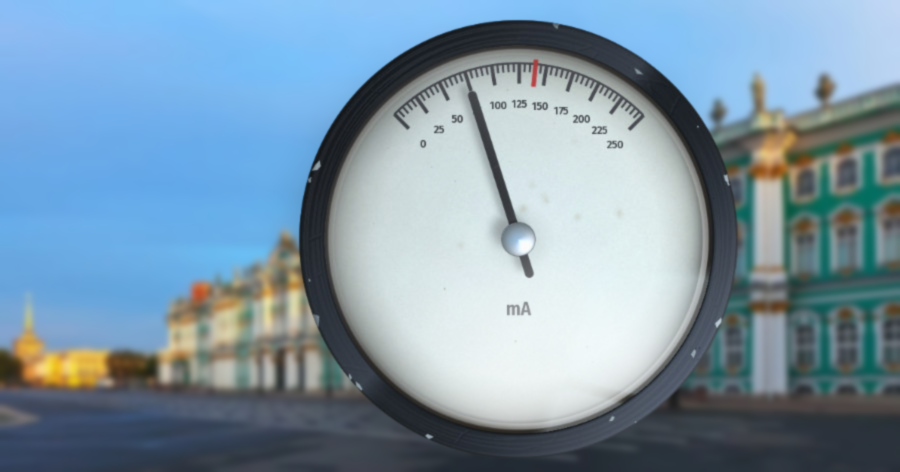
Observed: 75 mA
